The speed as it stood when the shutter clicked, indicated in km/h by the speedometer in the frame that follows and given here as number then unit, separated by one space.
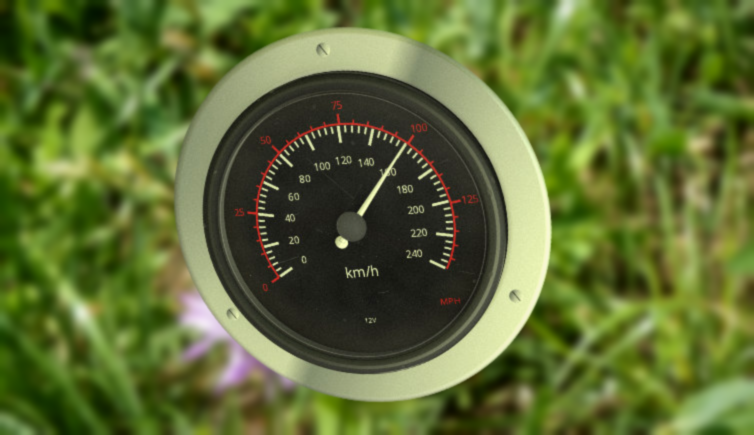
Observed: 160 km/h
